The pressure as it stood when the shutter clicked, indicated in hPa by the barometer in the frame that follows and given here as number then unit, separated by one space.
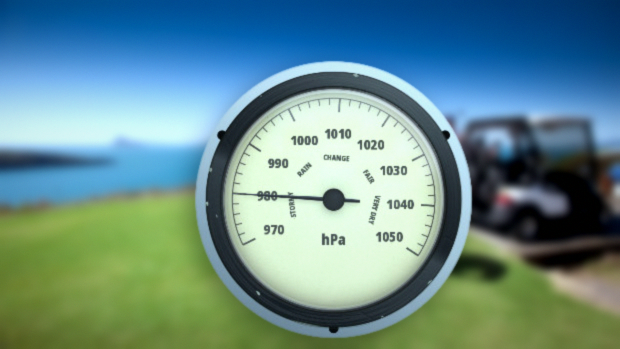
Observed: 980 hPa
